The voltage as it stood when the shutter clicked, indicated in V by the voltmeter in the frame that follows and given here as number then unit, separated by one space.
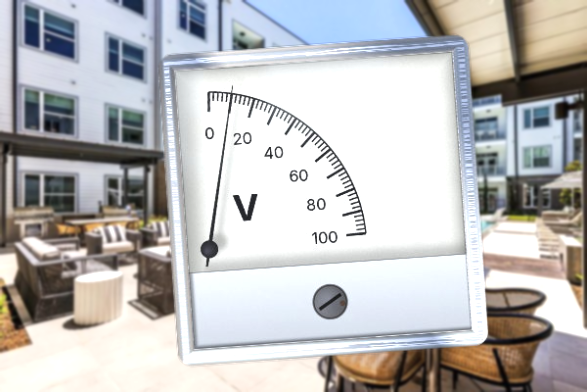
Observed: 10 V
